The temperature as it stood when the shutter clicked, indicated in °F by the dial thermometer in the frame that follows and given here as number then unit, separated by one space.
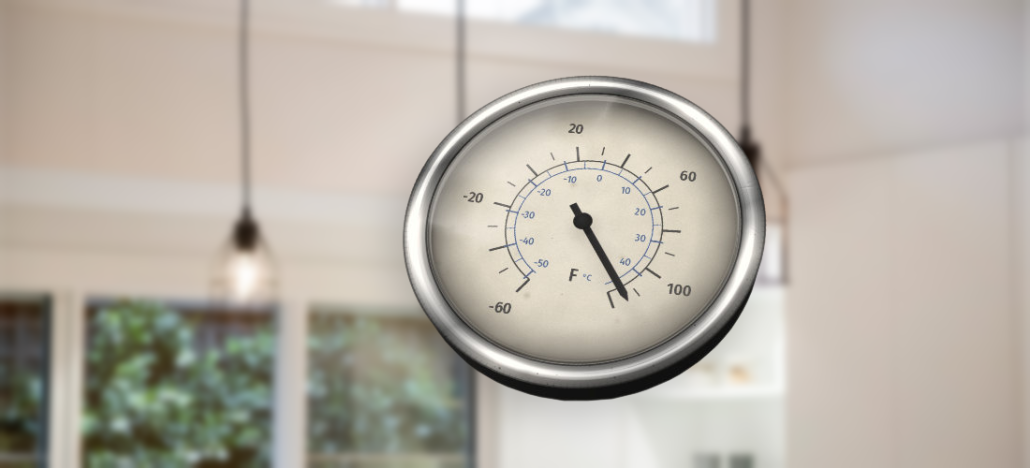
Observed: 115 °F
